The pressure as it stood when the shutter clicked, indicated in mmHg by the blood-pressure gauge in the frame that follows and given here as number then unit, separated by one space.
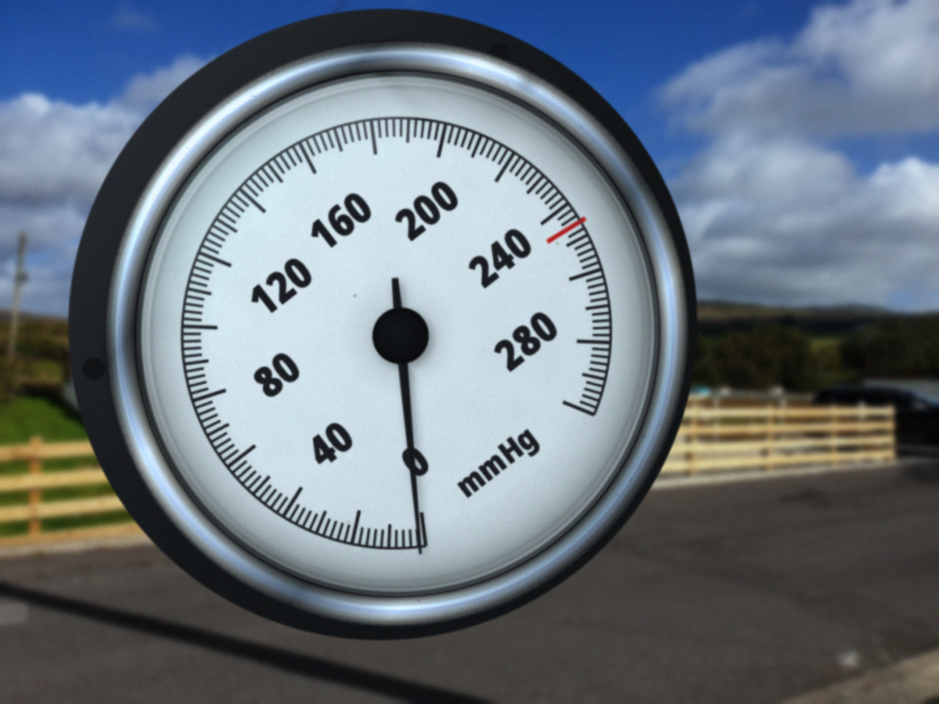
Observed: 2 mmHg
